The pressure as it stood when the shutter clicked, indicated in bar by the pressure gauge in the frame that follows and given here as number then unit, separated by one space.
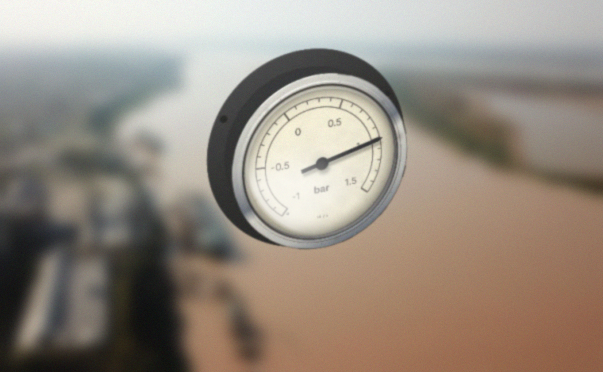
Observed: 1 bar
